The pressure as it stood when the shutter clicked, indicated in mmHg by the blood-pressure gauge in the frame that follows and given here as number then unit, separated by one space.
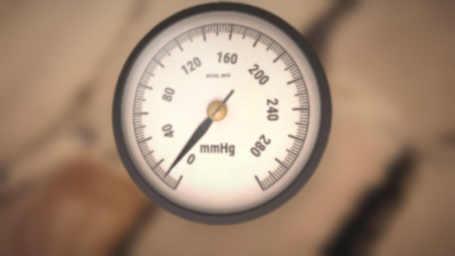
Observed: 10 mmHg
